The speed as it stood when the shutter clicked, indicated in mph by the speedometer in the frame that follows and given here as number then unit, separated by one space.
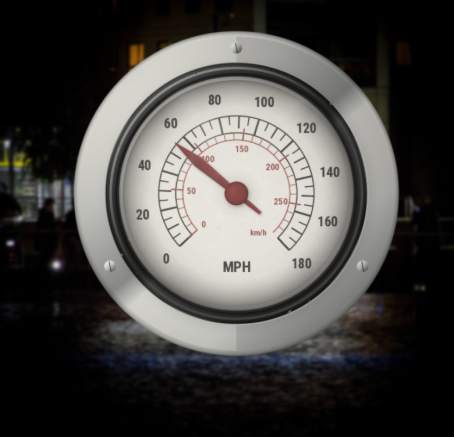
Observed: 55 mph
